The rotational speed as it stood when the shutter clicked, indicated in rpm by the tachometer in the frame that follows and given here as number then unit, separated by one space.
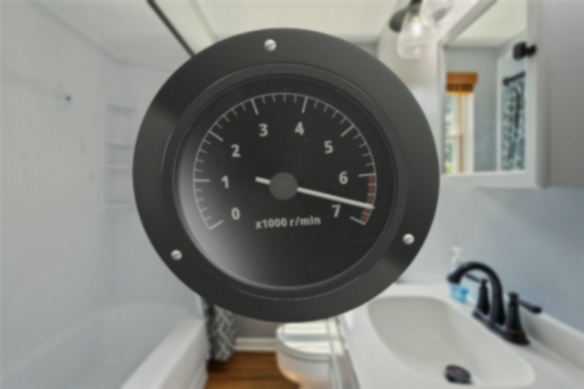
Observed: 6600 rpm
